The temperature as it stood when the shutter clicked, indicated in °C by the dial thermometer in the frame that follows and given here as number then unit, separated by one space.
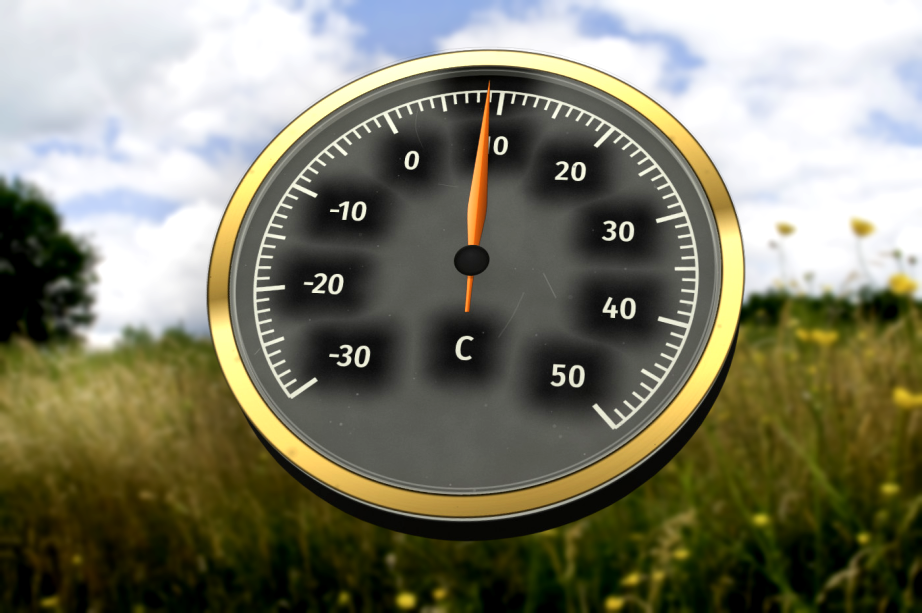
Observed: 9 °C
